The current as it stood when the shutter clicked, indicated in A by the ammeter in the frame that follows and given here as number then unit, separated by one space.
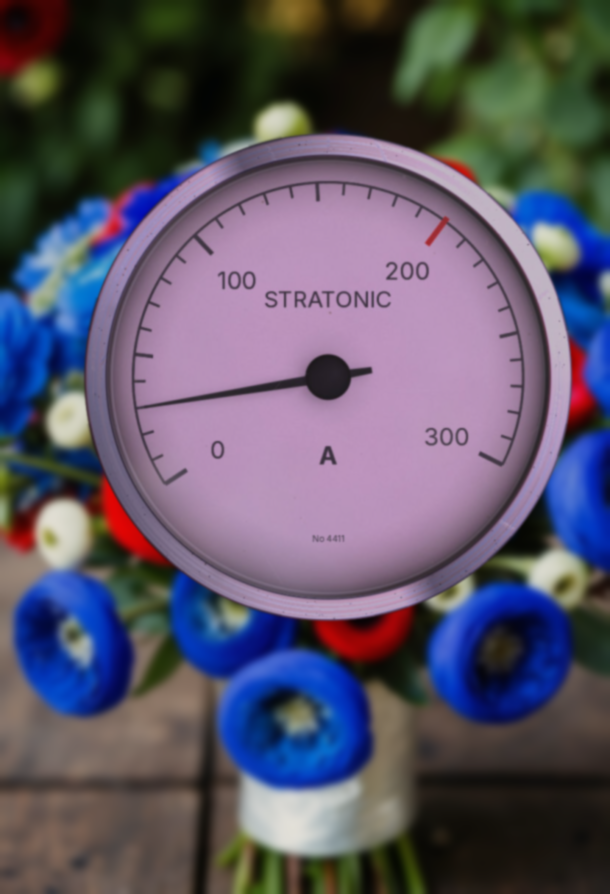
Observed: 30 A
